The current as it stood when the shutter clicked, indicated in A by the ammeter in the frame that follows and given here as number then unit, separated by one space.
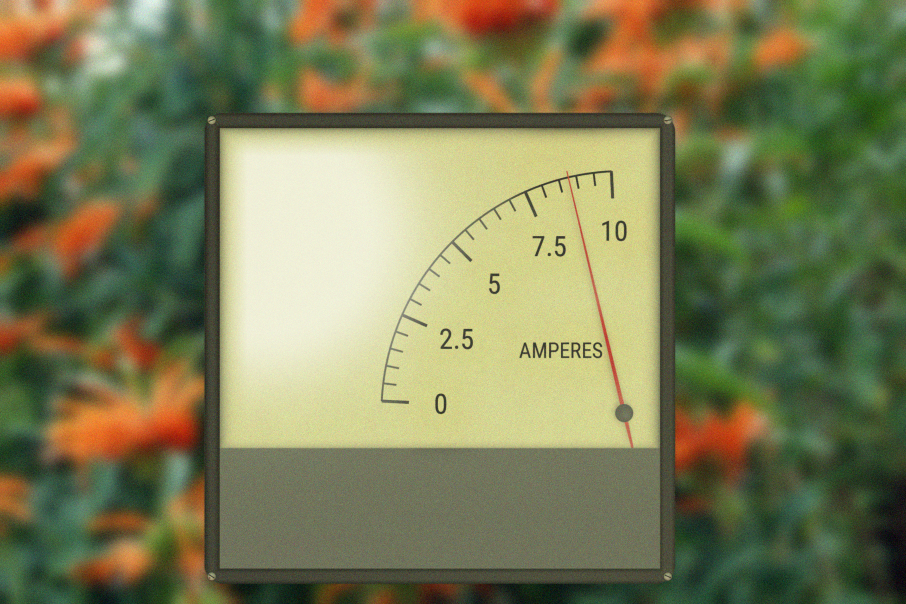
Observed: 8.75 A
